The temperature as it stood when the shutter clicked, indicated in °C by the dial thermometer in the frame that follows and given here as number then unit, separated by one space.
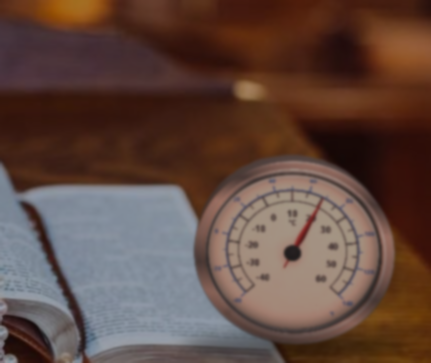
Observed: 20 °C
